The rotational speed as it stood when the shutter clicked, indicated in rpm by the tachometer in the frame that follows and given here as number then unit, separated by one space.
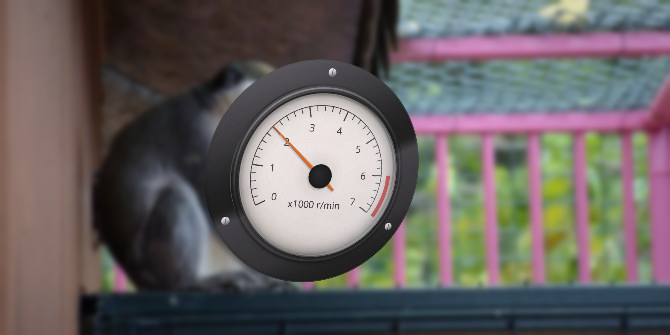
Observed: 2000 rpm
